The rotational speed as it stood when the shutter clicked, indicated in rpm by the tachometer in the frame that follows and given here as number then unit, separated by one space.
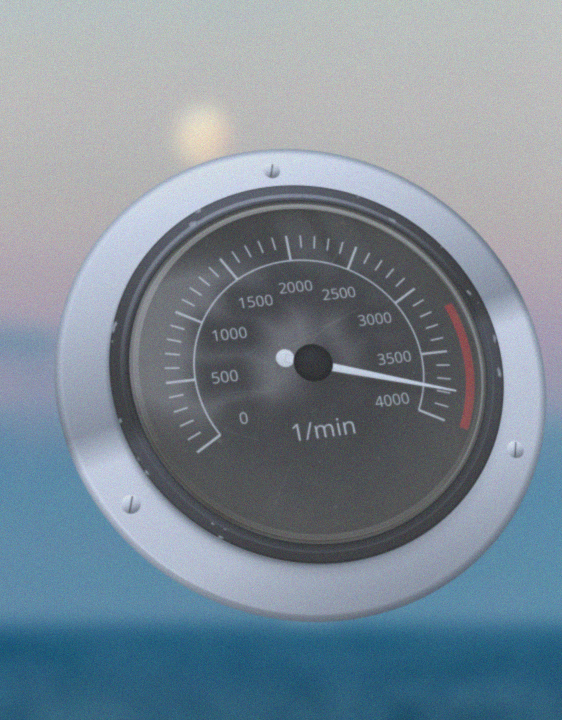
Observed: 3800 rpm
